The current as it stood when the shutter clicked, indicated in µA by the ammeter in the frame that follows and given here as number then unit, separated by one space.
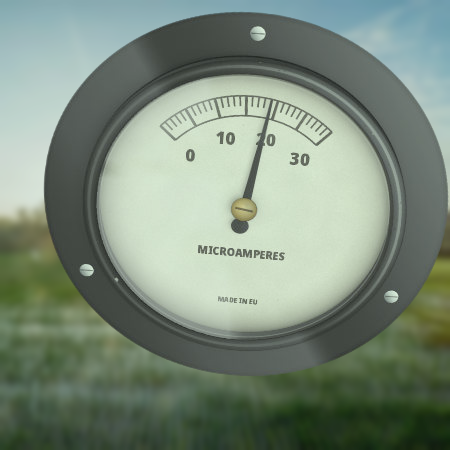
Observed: 19 µA
